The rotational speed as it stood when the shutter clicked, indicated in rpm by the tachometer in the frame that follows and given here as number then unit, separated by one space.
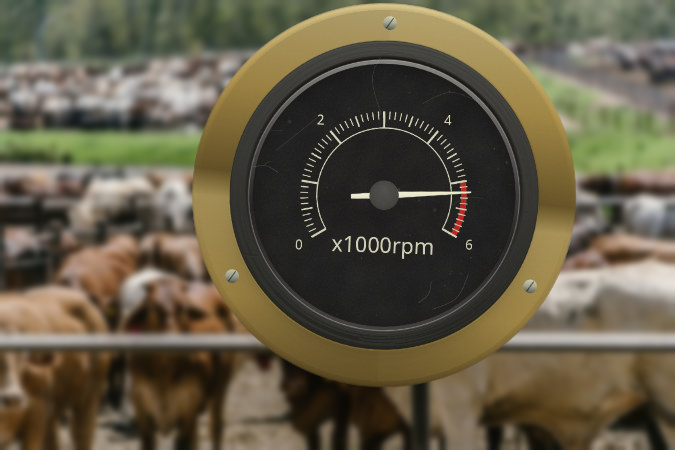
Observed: 5200 rpm
